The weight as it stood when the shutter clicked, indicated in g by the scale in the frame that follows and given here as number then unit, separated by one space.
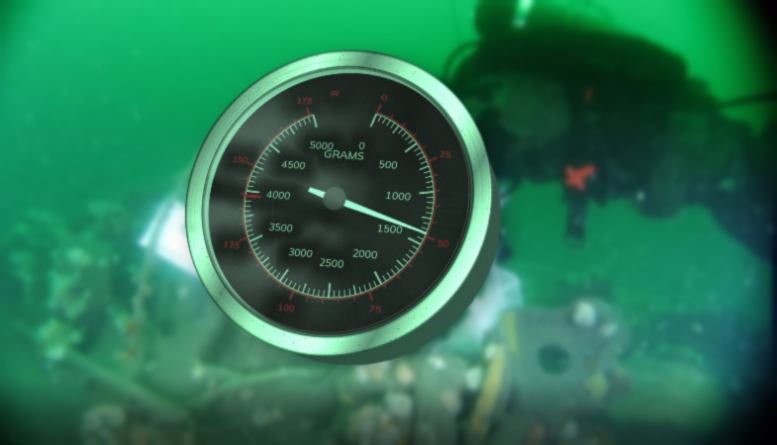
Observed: 1400 g
